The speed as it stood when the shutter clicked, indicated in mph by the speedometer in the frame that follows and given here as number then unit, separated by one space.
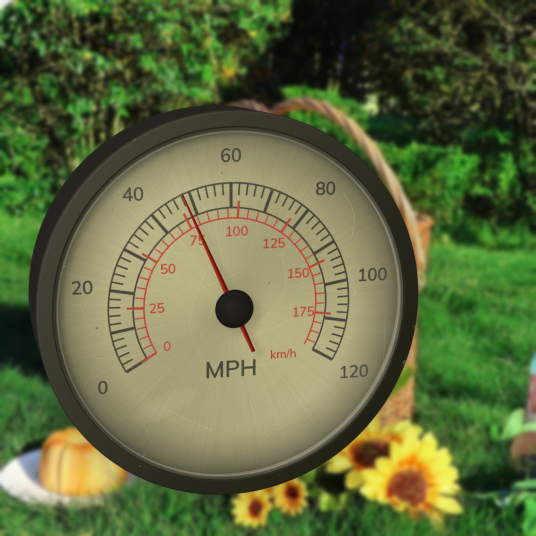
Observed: 48 mph
